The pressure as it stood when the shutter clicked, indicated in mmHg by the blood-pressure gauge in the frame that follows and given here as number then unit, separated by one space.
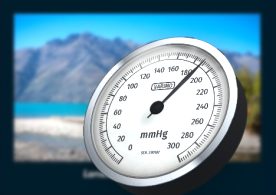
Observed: 190 mmHg
